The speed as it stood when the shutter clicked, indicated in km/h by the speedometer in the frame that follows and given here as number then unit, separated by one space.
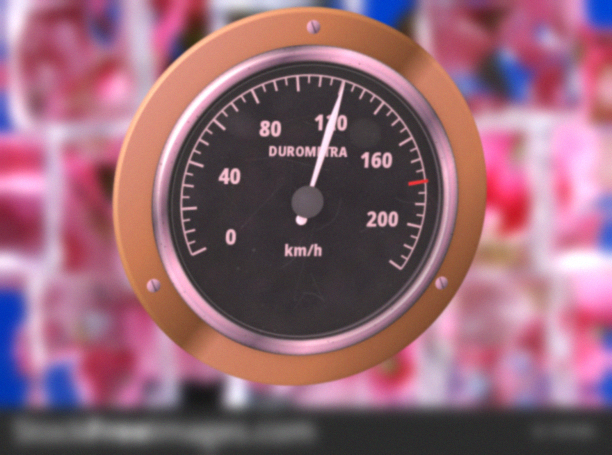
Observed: 120 km/h
